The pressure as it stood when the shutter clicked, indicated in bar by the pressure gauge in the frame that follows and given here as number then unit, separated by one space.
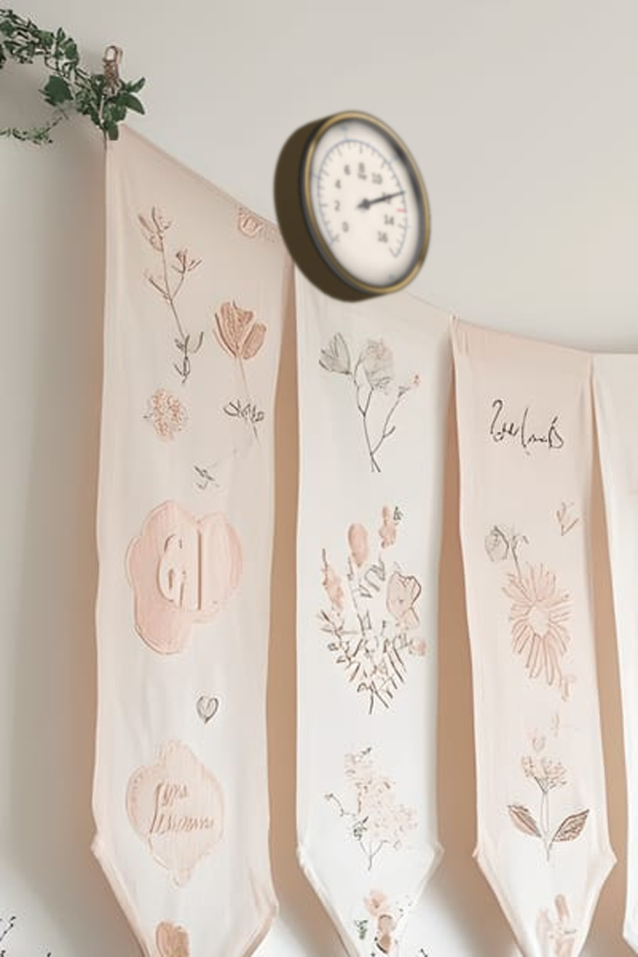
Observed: 12 bar
